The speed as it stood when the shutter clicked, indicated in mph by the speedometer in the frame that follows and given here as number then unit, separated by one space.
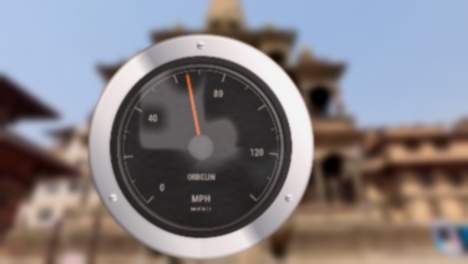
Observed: 65 mph
